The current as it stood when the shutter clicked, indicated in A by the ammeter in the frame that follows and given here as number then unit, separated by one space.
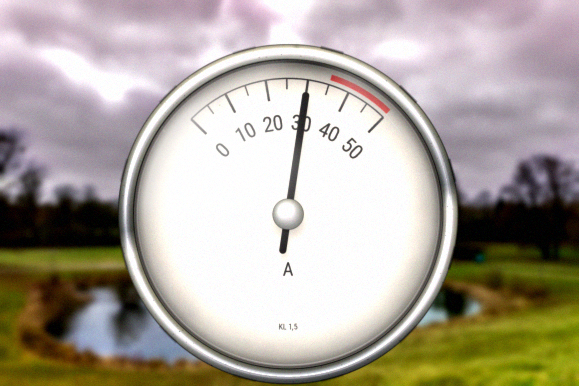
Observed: 30 A
